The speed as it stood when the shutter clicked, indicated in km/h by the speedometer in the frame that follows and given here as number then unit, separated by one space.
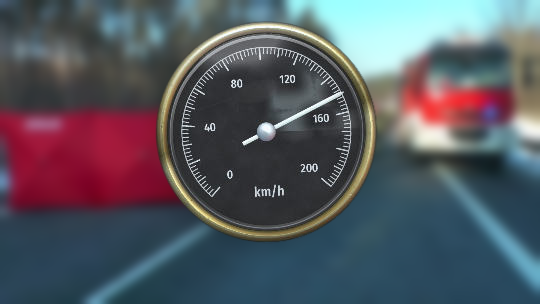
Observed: 150 km/h
